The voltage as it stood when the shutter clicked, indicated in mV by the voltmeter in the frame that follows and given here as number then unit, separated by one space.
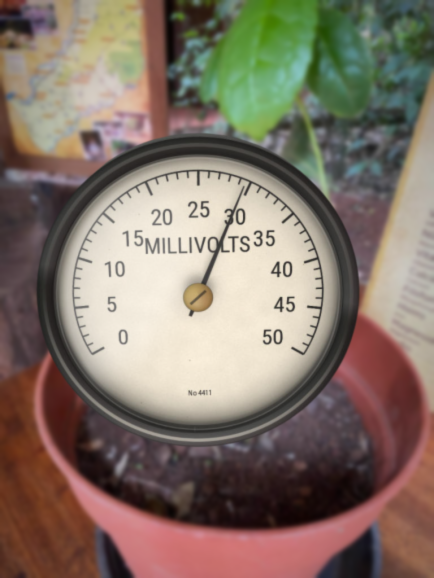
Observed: 29.5 mV
